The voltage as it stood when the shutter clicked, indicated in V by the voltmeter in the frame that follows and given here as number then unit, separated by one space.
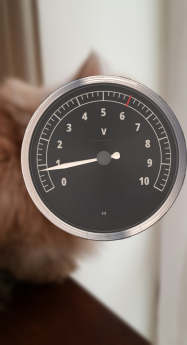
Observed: 0.8 V
